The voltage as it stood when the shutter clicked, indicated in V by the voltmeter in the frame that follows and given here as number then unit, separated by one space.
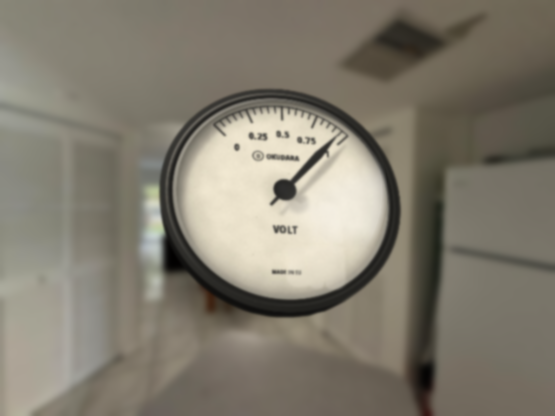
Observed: 0.95 V
